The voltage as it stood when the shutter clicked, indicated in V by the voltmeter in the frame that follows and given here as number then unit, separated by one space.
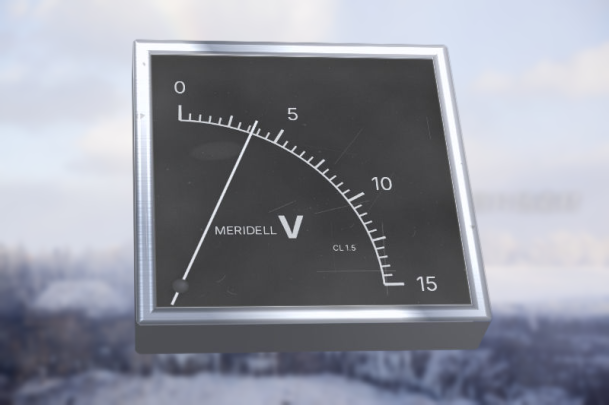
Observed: 3.75 V
